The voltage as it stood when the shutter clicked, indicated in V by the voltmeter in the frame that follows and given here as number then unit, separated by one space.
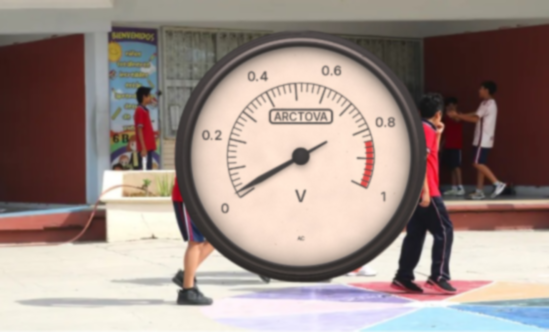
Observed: 0.02 V
